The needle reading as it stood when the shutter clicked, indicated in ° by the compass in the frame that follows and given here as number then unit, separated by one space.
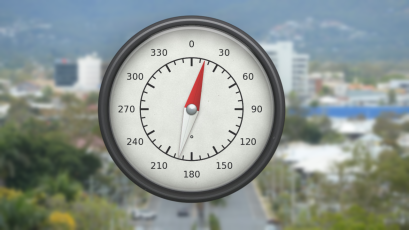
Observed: 15 °
